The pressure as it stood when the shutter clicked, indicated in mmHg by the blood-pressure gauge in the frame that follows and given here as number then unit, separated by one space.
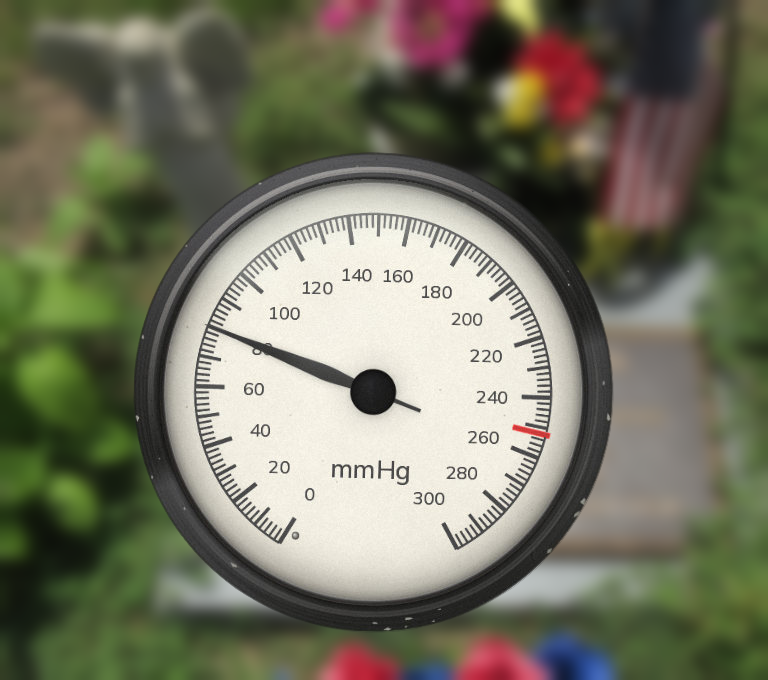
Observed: 80 mmHg
